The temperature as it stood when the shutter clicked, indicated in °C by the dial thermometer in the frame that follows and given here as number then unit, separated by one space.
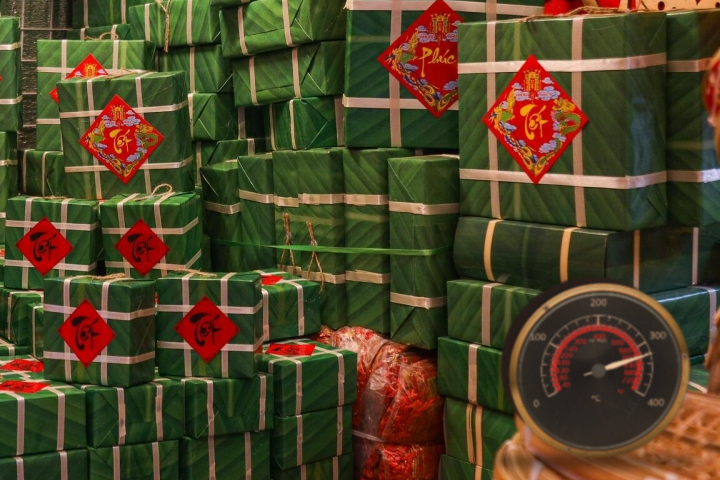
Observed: 320 °C
